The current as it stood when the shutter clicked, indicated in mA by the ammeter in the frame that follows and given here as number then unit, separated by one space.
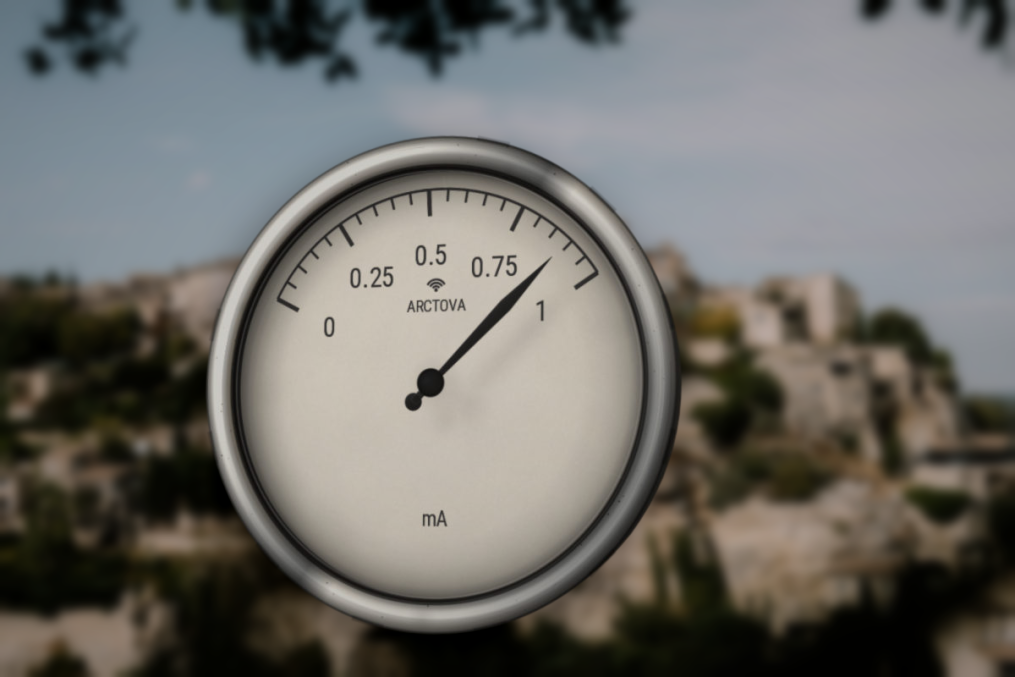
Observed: 0.9 mA
